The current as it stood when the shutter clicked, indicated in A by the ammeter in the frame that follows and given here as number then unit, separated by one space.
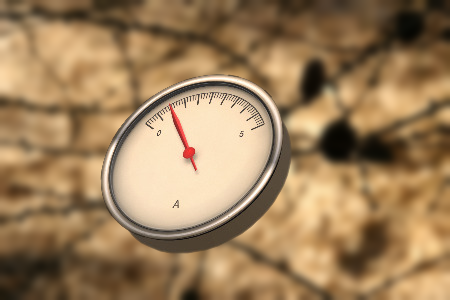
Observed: 1 A
